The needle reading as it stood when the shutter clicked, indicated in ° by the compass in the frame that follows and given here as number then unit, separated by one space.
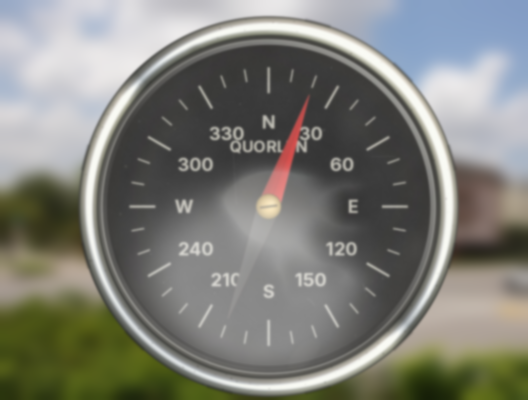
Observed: 20 °
